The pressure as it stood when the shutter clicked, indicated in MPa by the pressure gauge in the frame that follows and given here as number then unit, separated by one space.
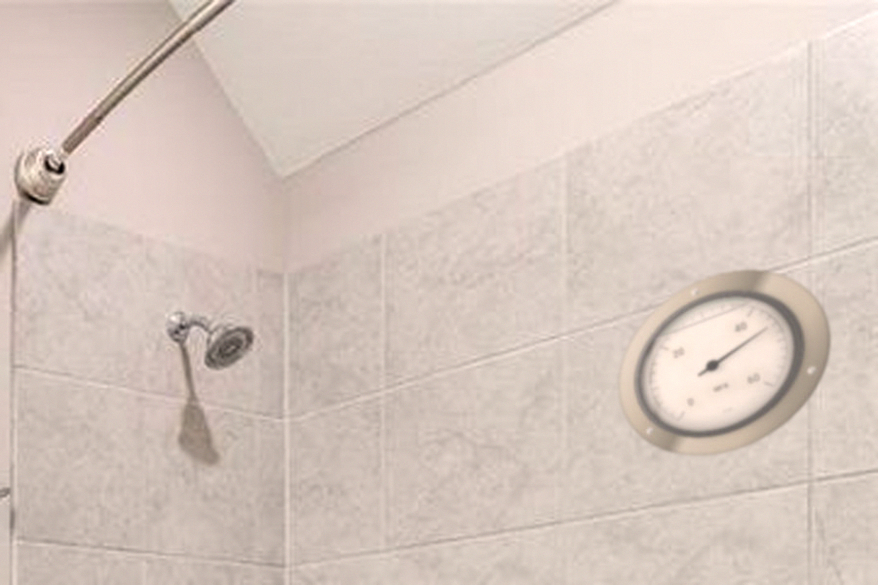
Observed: 46 MPa
